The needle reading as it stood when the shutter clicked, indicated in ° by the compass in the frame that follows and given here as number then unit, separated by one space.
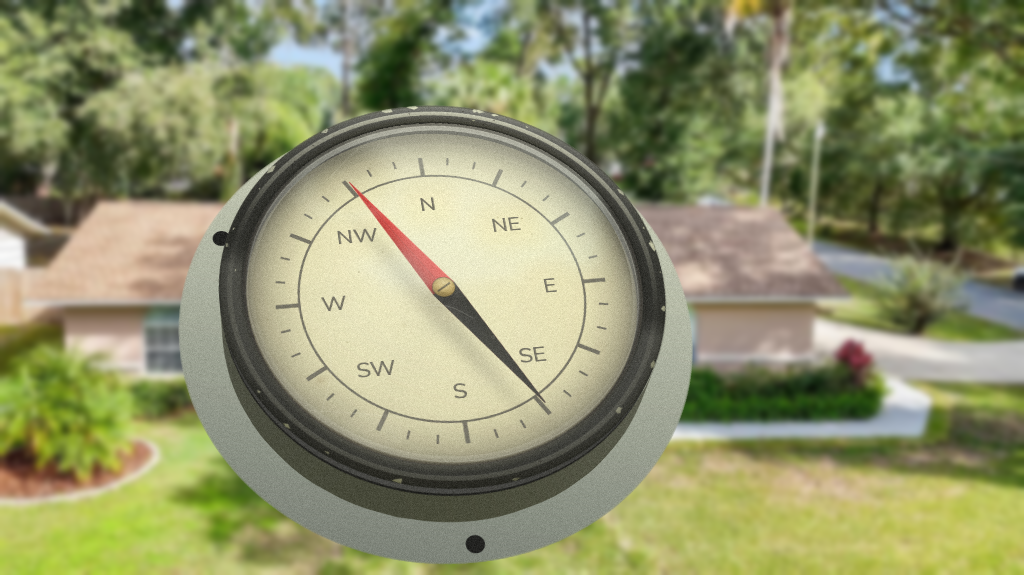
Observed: 330 °
